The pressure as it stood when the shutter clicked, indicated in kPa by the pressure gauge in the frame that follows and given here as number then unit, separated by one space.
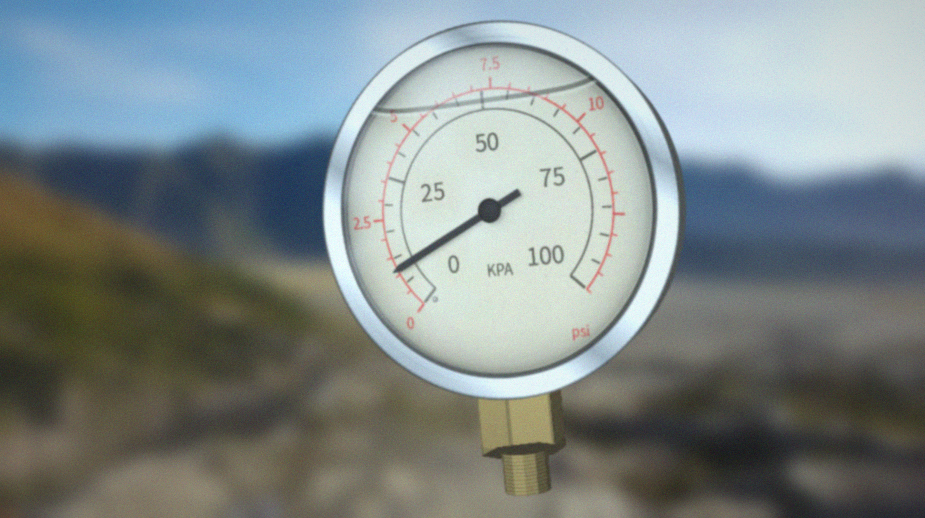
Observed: 7.5 kPa
